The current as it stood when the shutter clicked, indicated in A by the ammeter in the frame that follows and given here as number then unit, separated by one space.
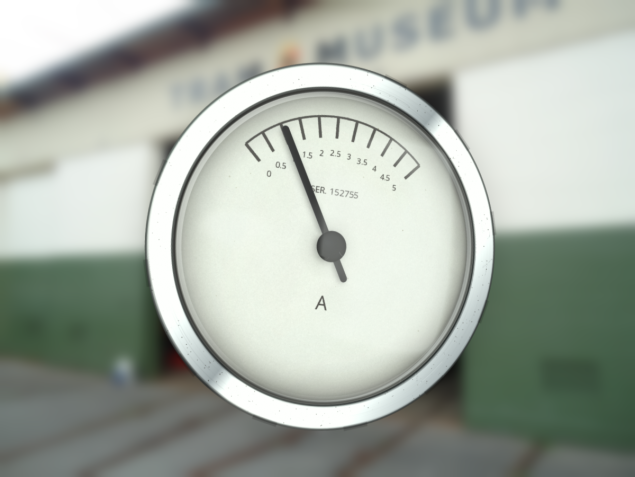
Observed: 1 A
